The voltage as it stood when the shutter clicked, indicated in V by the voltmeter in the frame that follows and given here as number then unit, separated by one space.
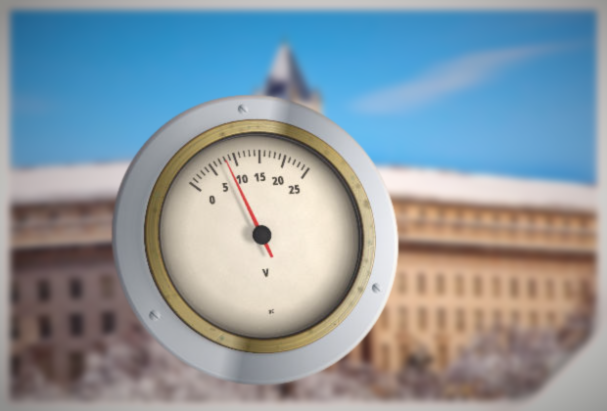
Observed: 8 V
